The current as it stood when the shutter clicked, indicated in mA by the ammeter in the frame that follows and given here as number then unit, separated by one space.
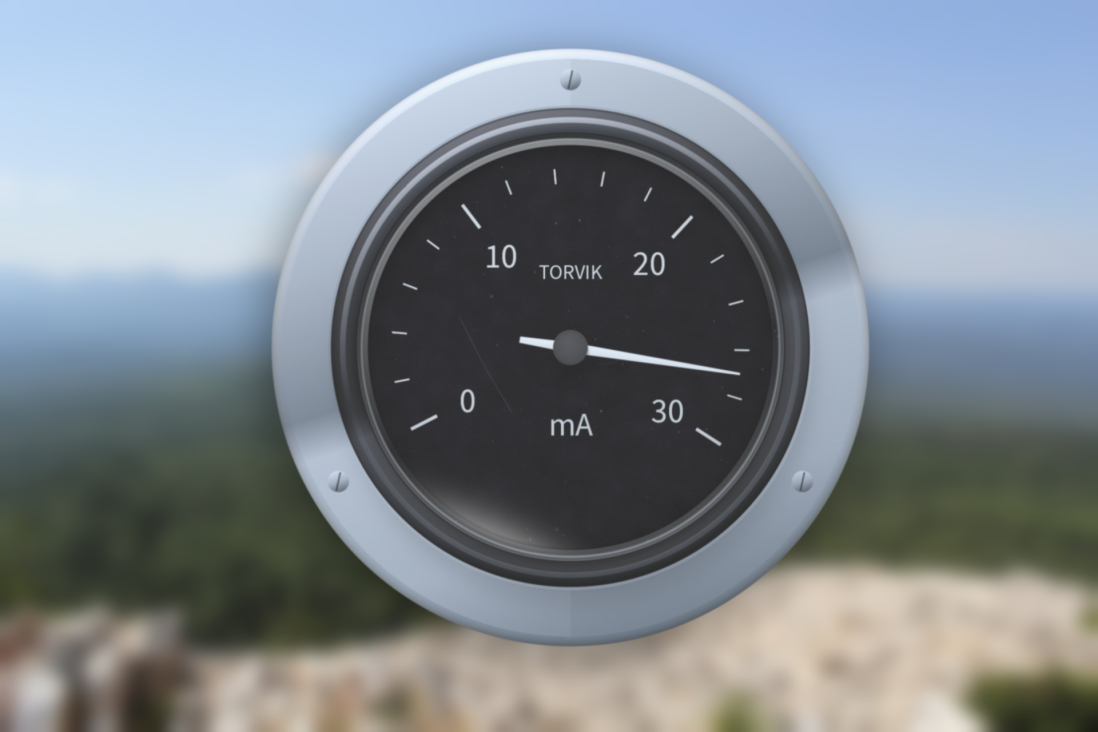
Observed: 27 mA
